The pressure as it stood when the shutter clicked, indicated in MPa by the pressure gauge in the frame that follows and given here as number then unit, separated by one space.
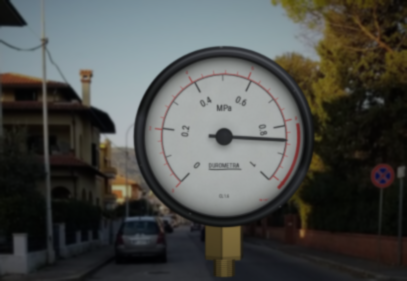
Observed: 0.85 MPa
